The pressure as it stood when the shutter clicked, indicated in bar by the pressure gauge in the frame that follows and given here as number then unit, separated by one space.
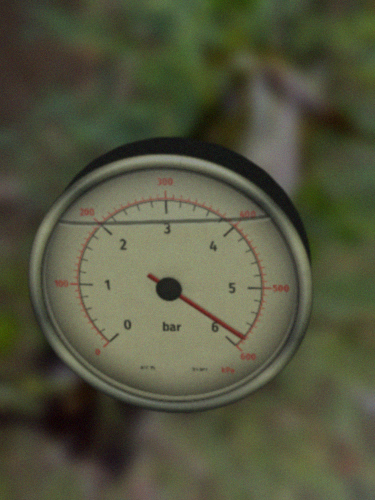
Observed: 5.8 bar
